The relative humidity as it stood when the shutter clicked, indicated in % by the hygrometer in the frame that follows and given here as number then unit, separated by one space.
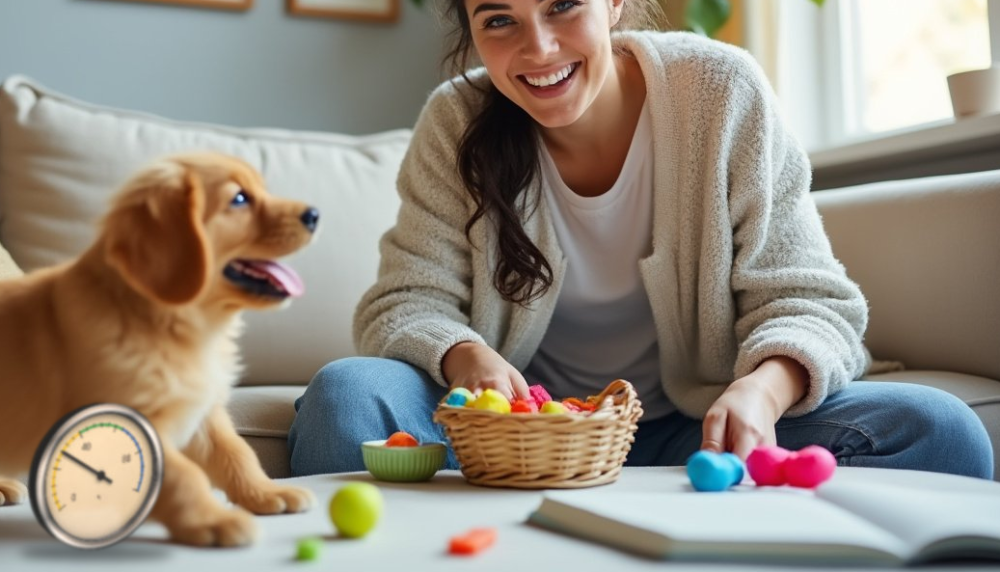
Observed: 28 %
